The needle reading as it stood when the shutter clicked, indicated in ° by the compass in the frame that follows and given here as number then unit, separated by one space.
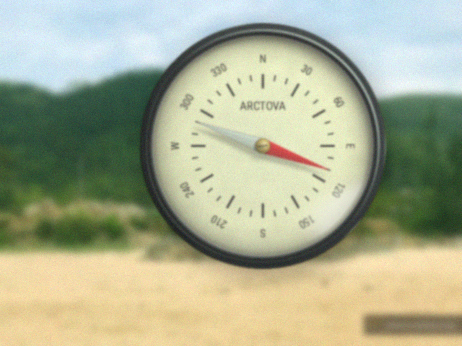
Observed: 110 °
